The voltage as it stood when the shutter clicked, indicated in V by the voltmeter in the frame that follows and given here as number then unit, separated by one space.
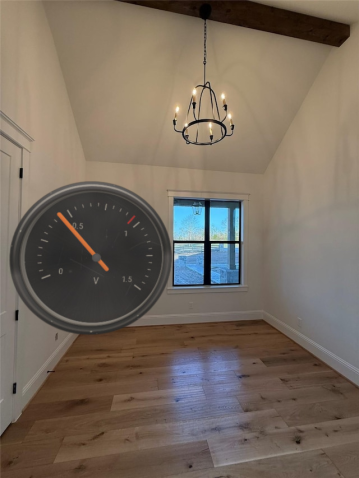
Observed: 0.45 V
